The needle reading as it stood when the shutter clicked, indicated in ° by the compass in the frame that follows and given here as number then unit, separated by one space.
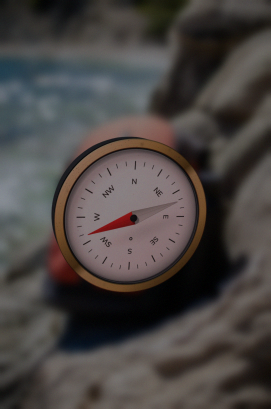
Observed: 250 °
